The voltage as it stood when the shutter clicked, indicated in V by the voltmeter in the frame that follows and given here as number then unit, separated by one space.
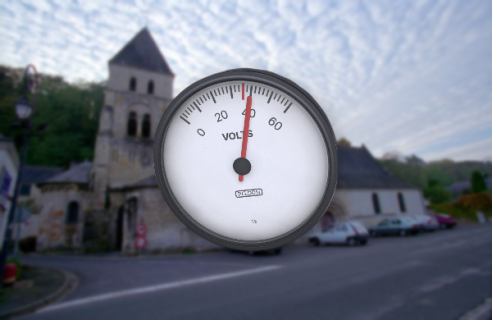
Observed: 40 V
